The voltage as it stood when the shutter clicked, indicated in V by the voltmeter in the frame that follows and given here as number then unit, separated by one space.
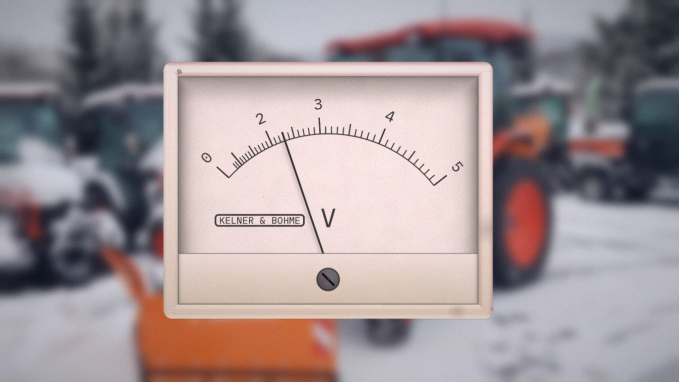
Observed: 2.3 V
